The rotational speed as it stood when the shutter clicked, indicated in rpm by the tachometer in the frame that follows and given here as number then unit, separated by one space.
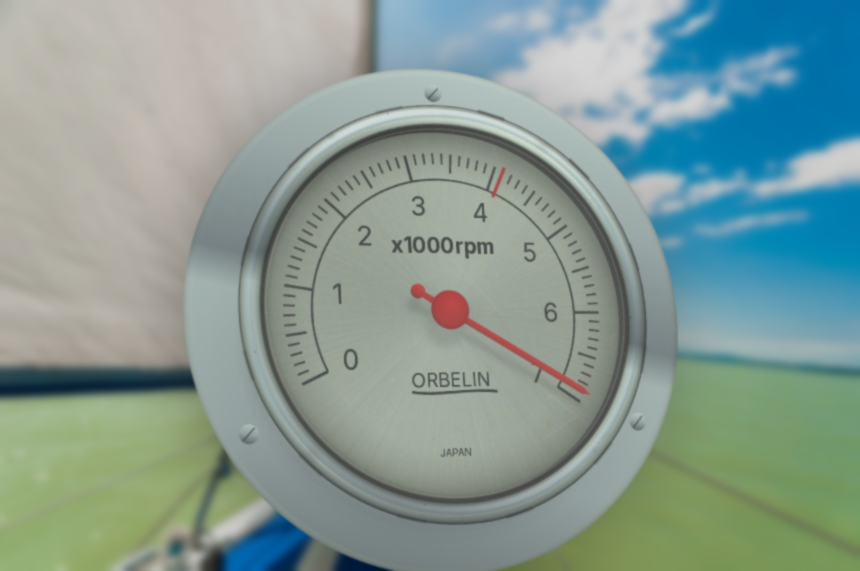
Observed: 6900 rpm
